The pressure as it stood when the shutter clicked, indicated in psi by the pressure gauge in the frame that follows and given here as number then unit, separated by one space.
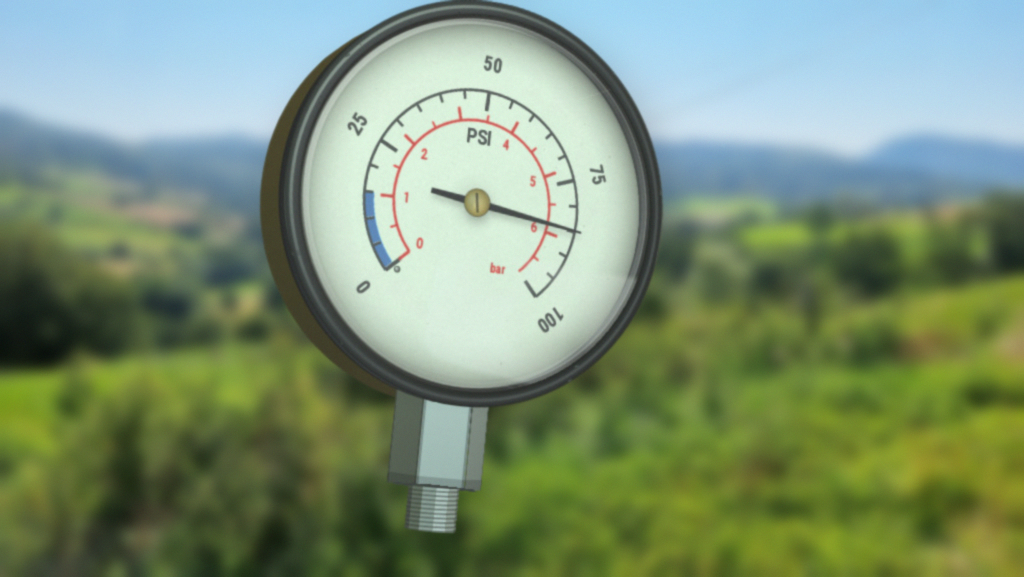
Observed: 85 psi
